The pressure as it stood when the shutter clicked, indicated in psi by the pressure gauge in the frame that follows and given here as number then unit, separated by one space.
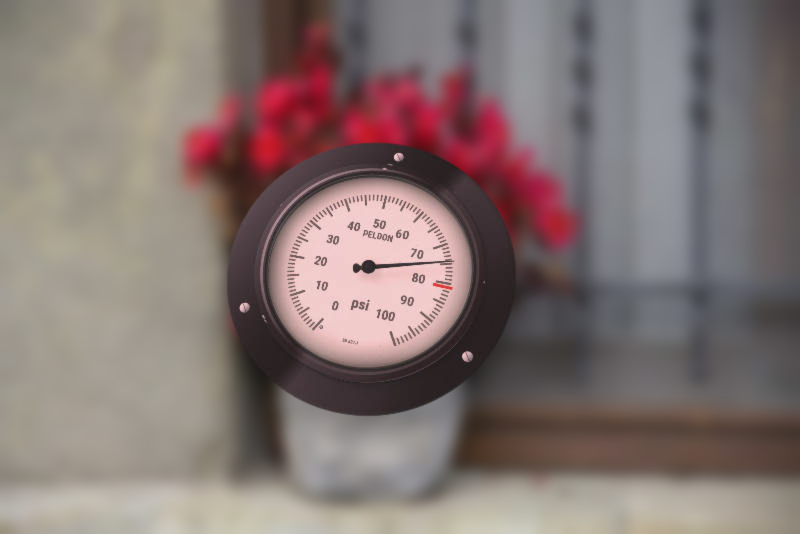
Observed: 75 psi
